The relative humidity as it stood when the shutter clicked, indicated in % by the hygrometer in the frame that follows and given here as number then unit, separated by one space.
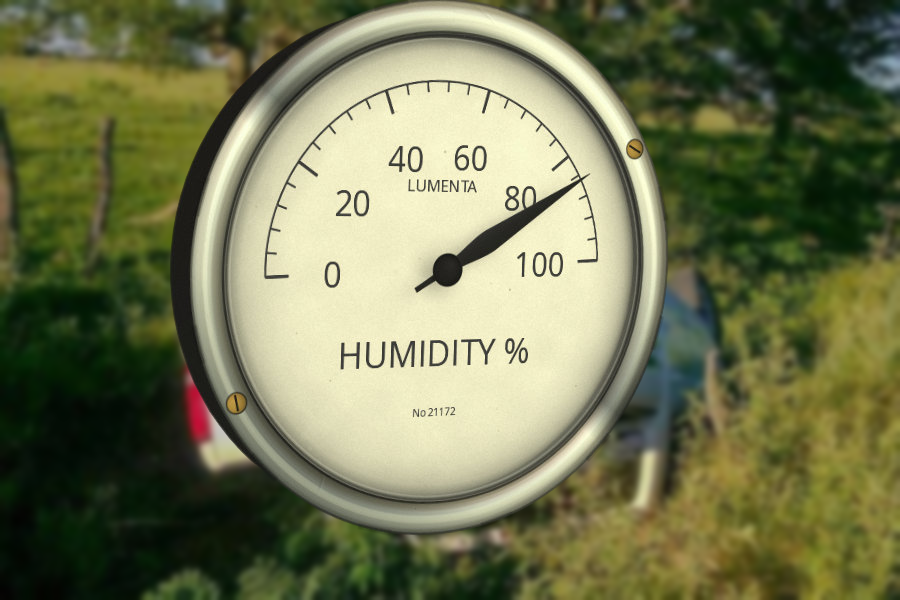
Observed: 84 %
